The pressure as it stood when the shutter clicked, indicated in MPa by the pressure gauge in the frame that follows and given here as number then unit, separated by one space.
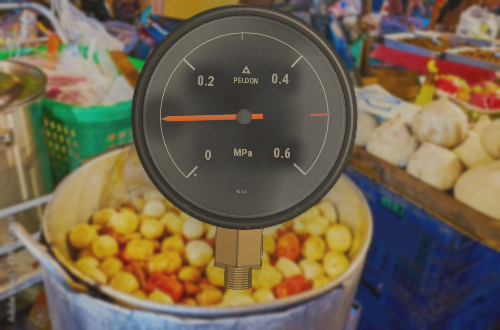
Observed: 0.1 MPa
